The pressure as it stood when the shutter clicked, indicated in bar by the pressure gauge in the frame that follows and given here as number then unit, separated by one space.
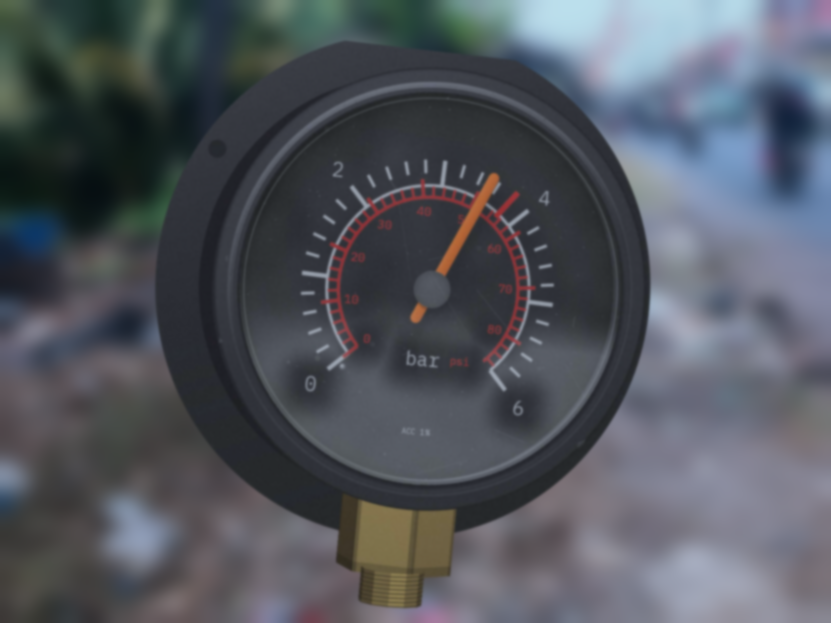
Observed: 3.5 bar
